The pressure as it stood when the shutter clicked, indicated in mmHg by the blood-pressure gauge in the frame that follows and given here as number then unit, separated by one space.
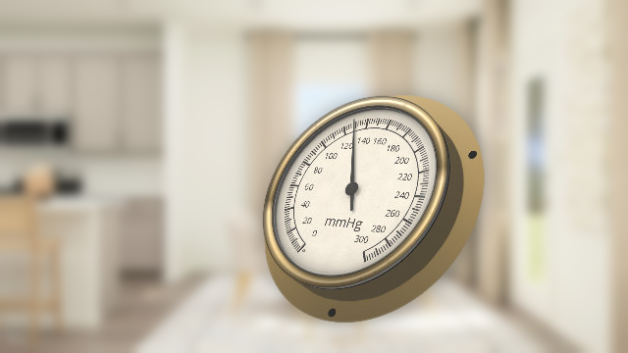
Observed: 130 mmHg
